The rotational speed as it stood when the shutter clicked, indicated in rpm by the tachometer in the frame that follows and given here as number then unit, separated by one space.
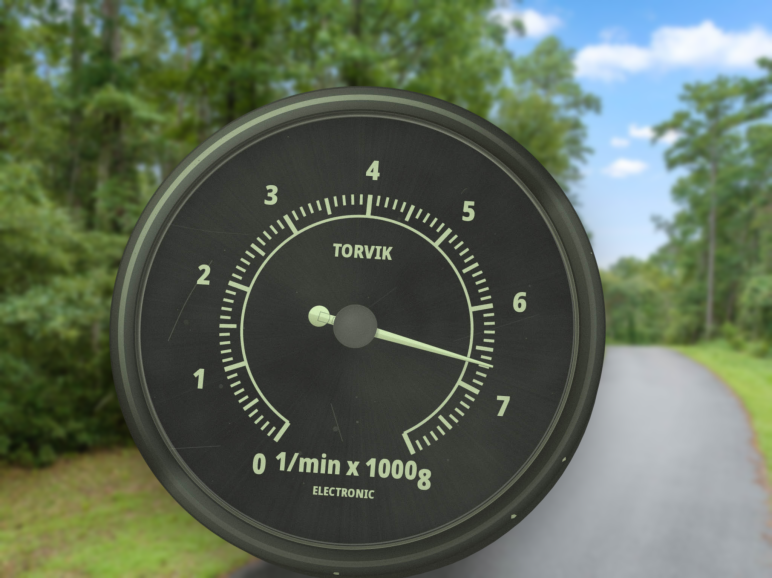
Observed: 6700 rpm
